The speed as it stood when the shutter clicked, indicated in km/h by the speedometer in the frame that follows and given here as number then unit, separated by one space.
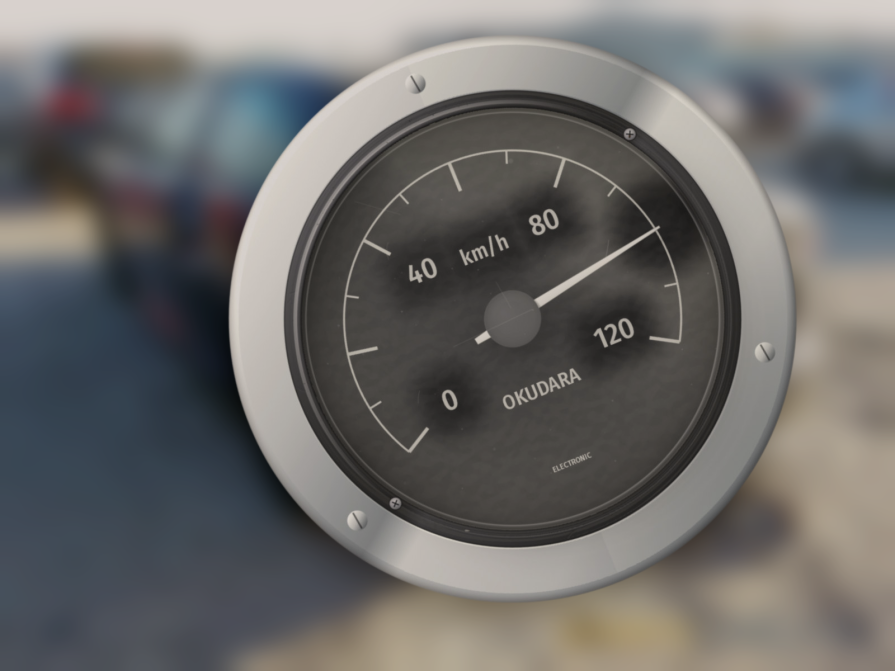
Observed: 100 km/h
